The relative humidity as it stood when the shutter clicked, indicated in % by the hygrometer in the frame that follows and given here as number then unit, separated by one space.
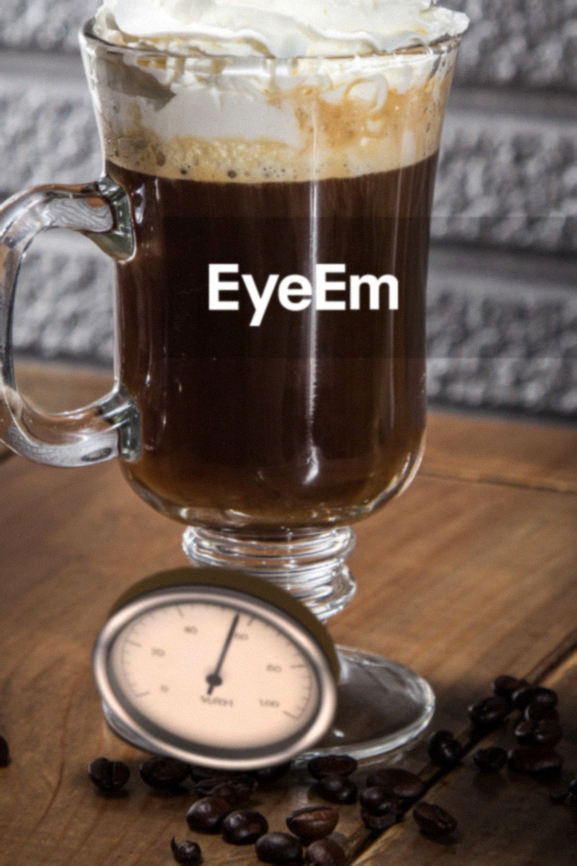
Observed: 56 %
